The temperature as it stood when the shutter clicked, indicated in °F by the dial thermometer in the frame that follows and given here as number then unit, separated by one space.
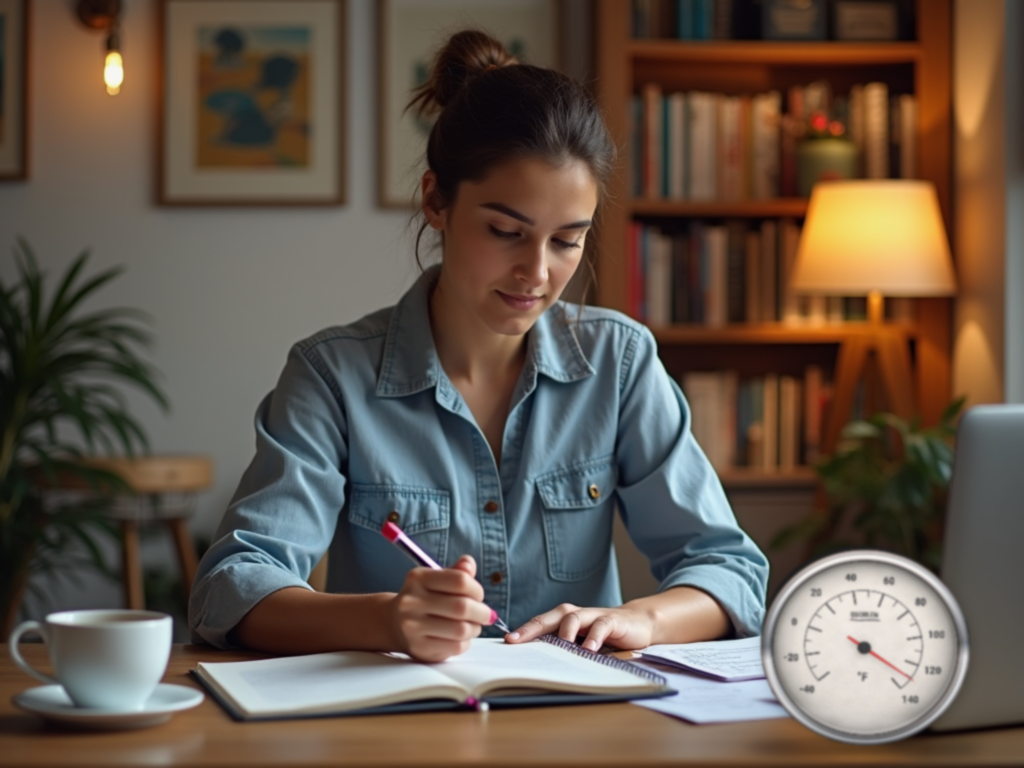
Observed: 130 °F
